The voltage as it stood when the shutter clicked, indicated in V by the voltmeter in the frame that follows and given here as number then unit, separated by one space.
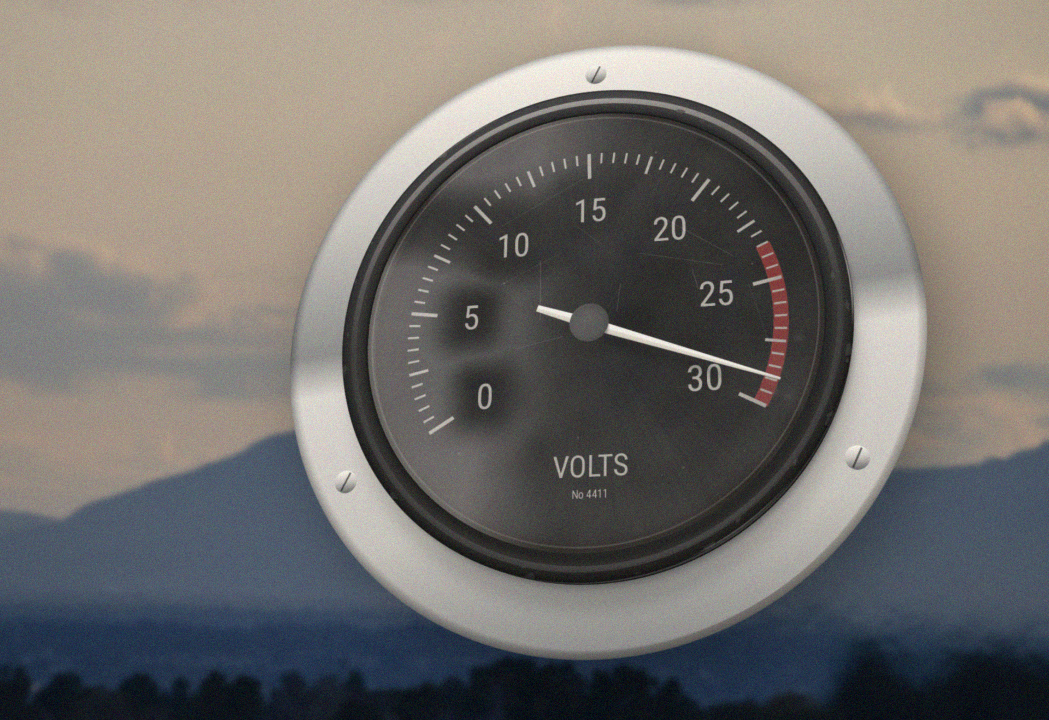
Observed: 29 V
